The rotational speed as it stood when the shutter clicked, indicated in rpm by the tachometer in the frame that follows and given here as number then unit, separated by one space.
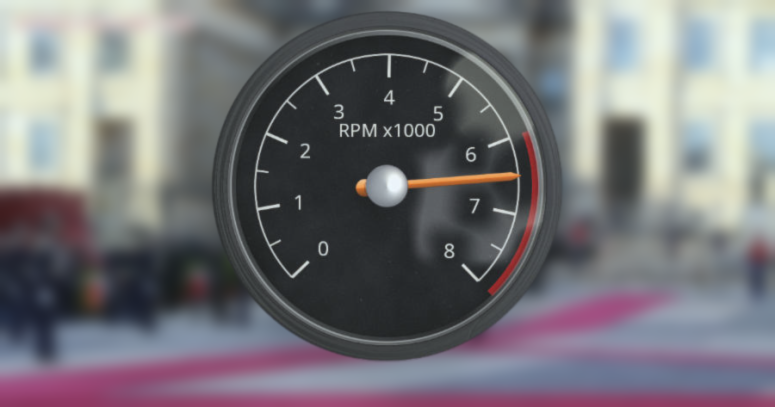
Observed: 6500 rpm
